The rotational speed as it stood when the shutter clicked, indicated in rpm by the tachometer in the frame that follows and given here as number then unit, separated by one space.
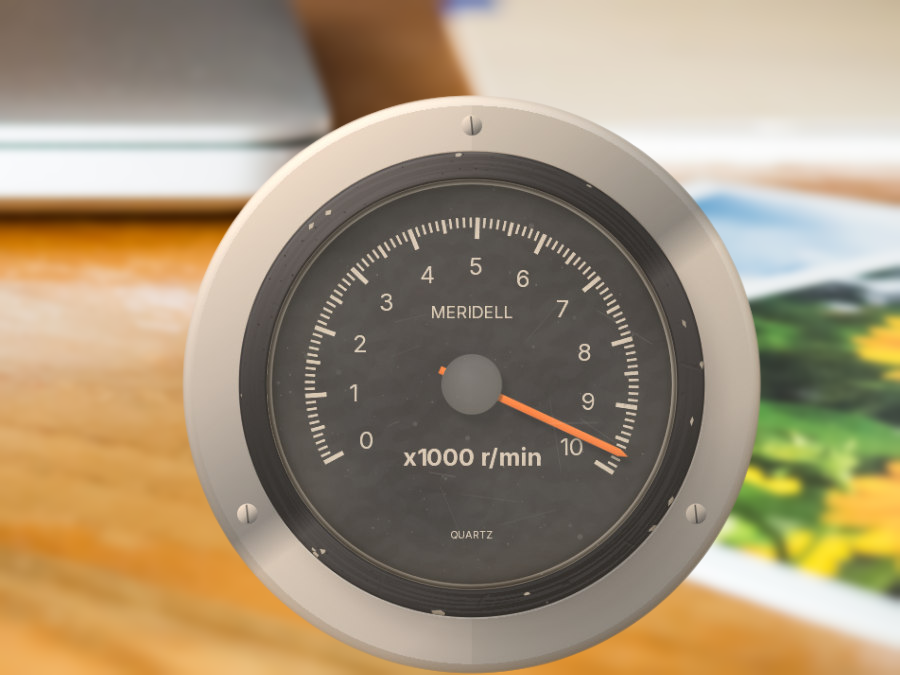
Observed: 9700 rpm
